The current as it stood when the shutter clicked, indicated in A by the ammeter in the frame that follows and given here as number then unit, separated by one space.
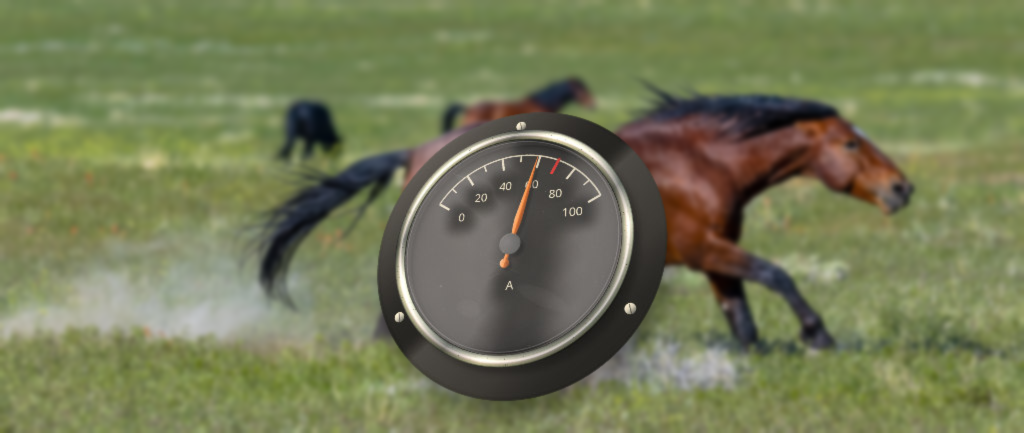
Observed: 60 A
